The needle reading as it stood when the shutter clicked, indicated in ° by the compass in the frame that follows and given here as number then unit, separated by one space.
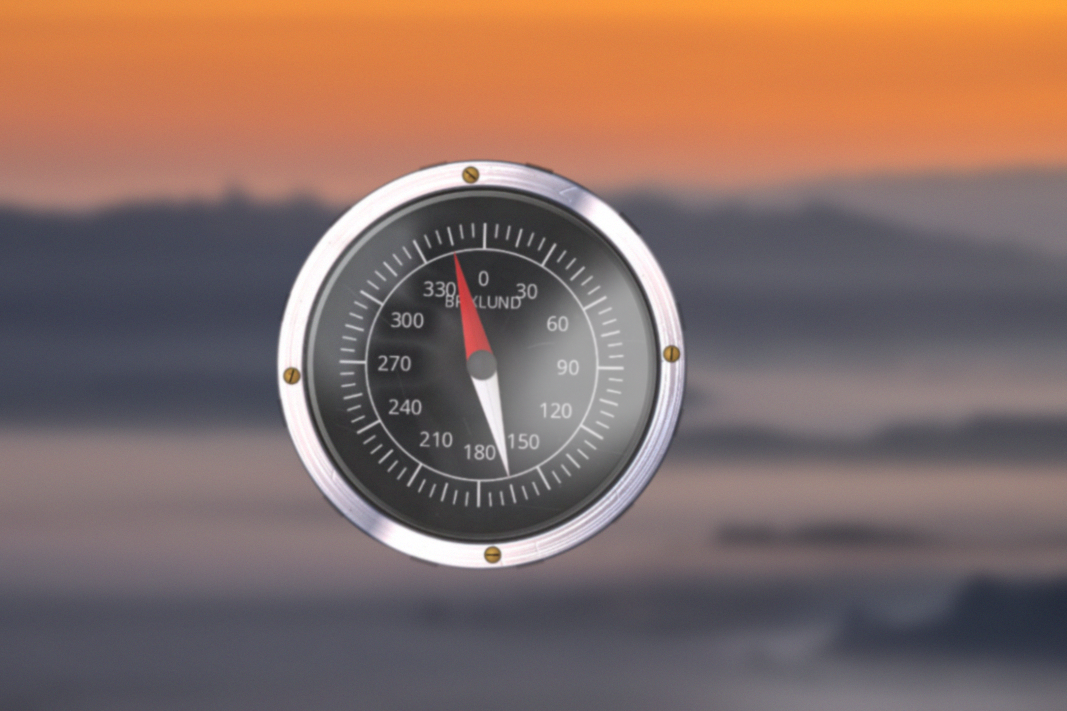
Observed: 345 °
